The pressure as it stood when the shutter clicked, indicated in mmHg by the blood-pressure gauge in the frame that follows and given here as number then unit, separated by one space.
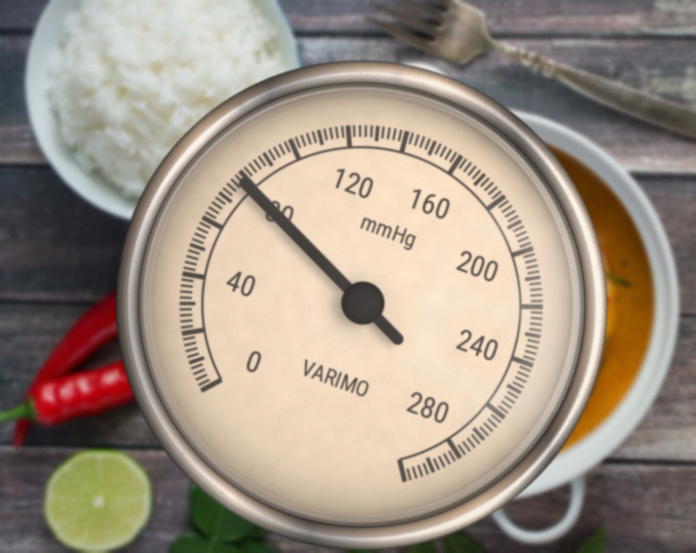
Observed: 78 mmHg
